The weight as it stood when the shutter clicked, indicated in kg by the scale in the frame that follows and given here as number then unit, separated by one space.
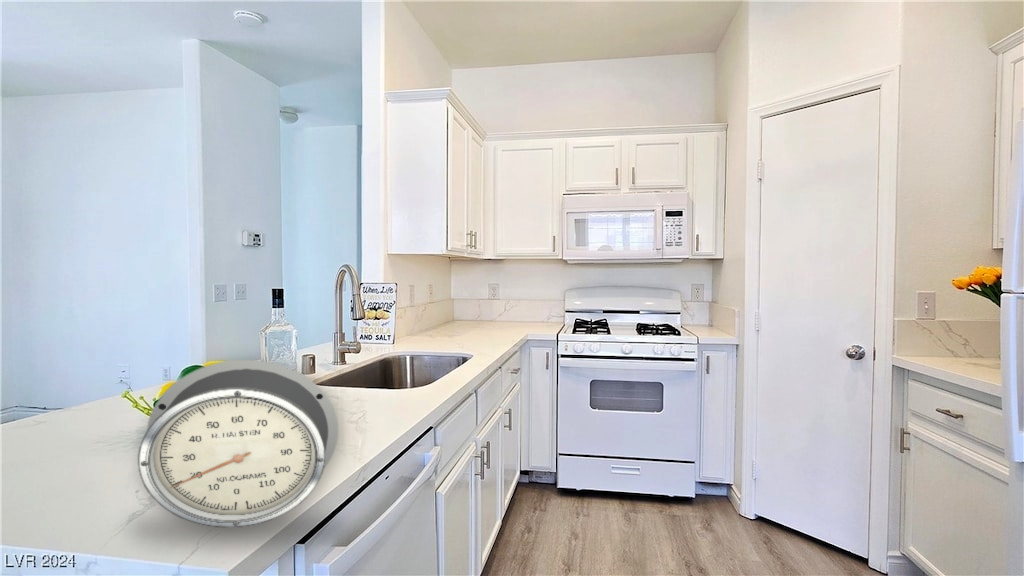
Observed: 20 kg
